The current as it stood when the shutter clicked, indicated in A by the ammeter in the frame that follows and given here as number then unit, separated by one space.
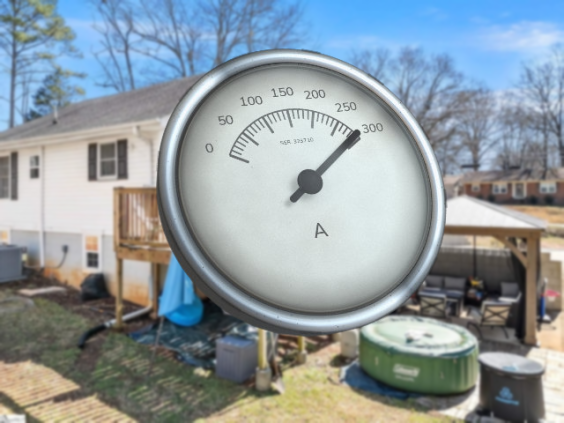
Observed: 290 A
